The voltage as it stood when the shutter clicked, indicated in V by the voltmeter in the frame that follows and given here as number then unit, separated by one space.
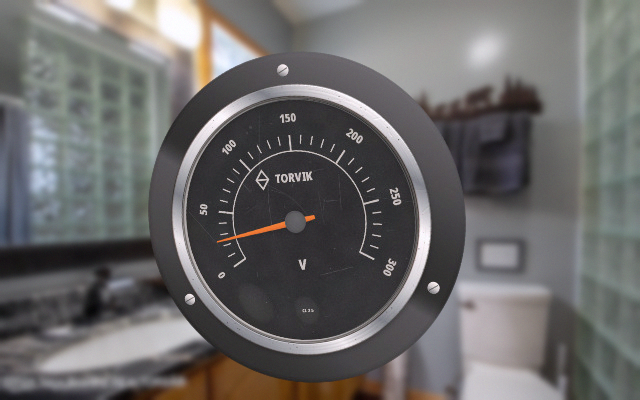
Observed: 25 V
